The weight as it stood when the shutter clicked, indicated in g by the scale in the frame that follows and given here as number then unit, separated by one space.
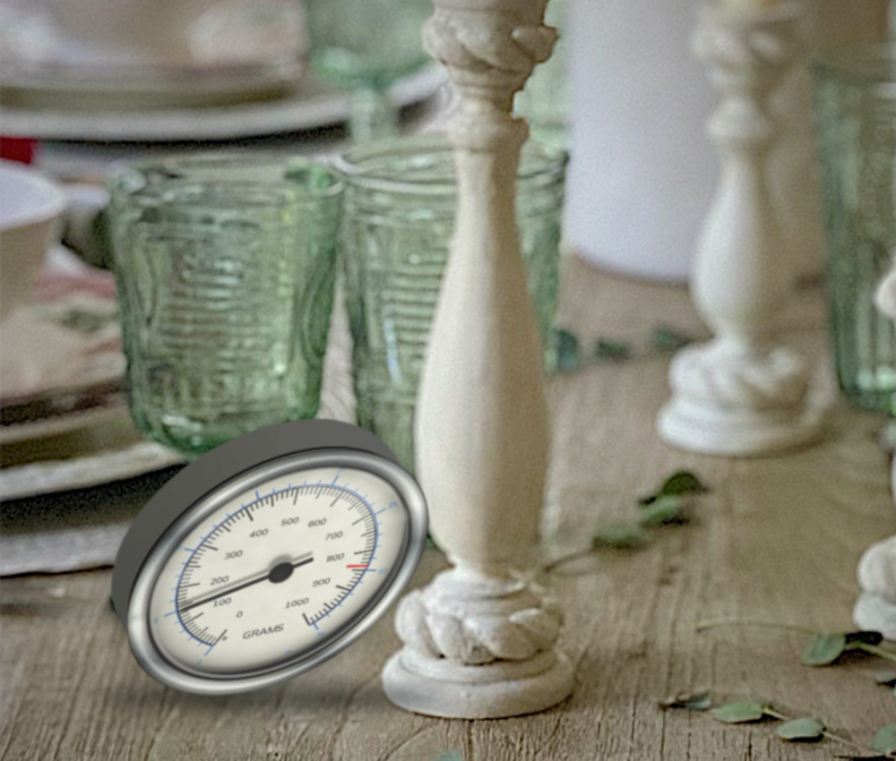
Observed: 150 g
